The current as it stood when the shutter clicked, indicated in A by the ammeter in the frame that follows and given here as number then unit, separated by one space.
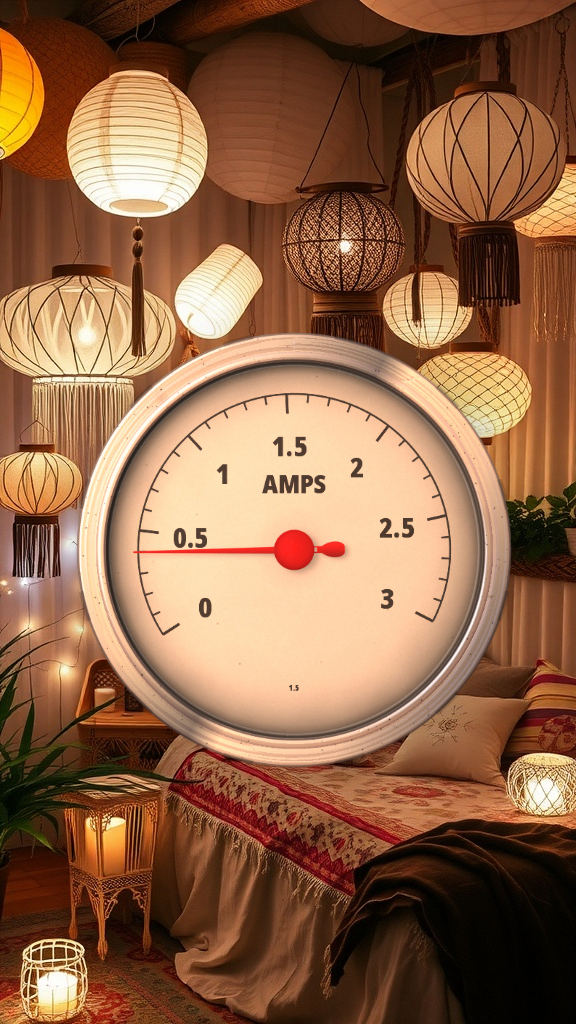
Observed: 0.4 A
